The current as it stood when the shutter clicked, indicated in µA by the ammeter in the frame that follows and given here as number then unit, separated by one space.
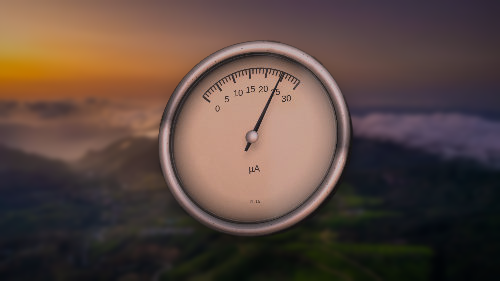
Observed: 25 µA
